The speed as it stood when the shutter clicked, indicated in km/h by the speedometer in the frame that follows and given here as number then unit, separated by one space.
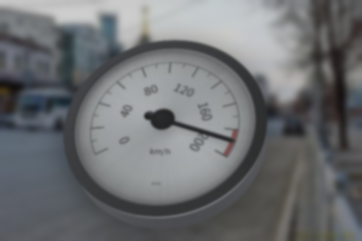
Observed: 190 km/h
